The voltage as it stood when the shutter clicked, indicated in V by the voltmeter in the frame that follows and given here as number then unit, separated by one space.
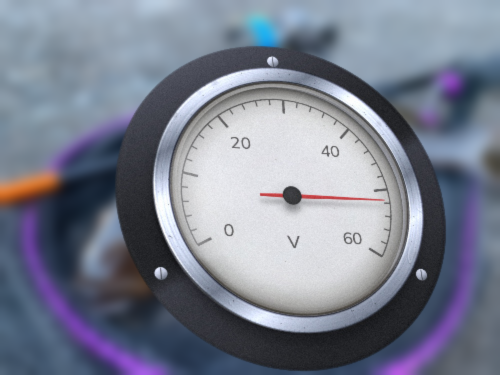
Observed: 52 V
